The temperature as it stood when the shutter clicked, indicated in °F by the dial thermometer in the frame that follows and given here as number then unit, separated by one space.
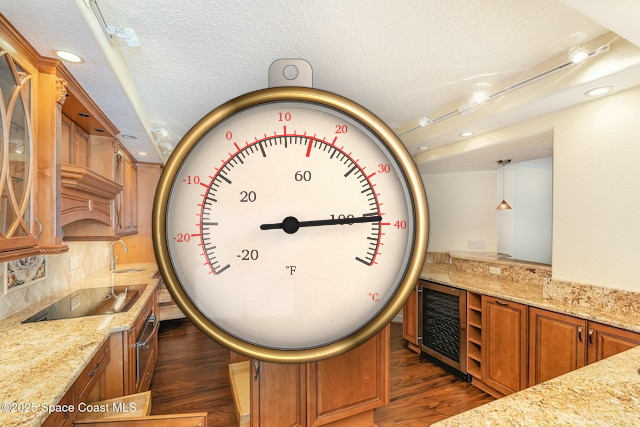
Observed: 102 °F
